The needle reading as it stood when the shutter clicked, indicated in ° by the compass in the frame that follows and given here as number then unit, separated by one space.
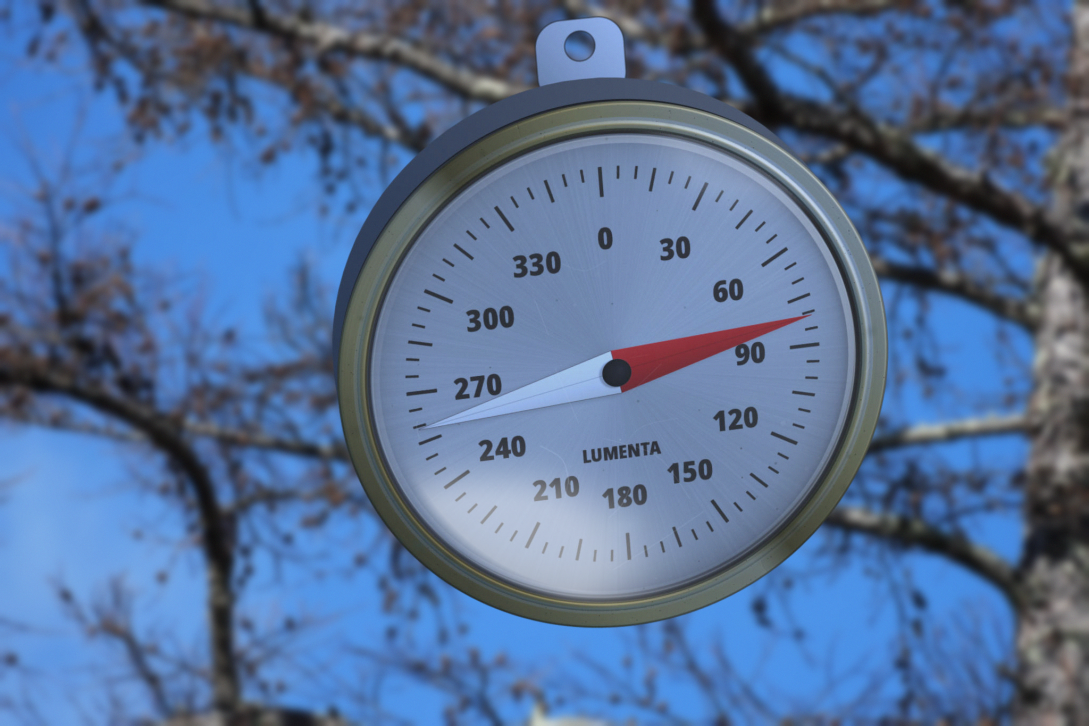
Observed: 80 °
